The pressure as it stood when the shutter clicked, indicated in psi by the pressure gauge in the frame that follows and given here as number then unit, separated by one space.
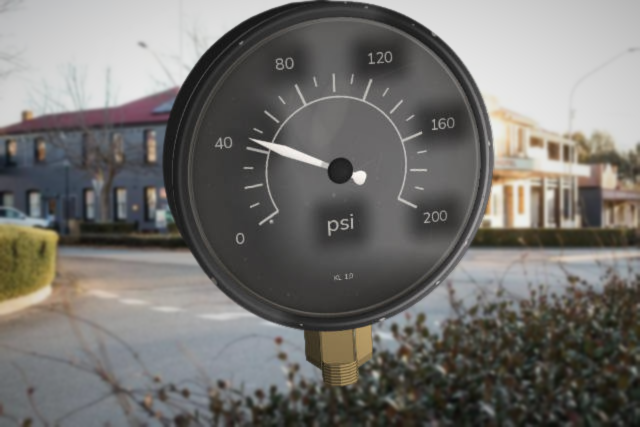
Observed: 45 psi
